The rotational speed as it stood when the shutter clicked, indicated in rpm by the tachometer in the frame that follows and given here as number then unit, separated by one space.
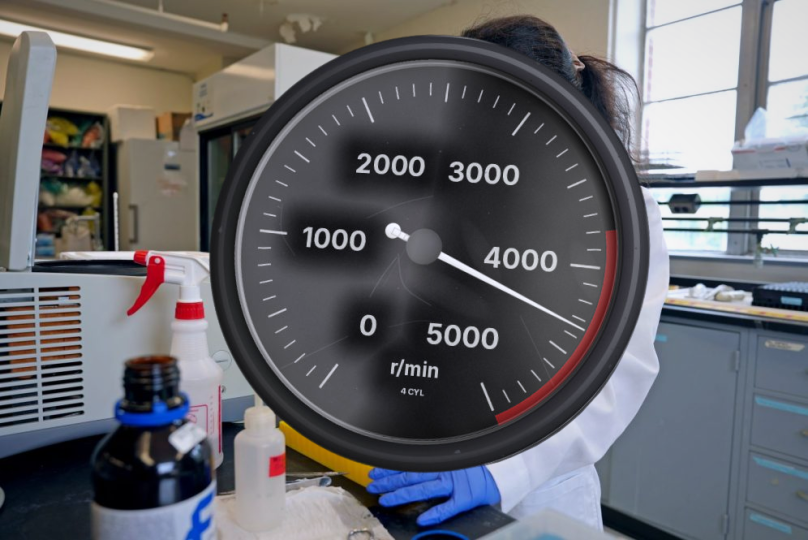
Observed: 4350 rpm
